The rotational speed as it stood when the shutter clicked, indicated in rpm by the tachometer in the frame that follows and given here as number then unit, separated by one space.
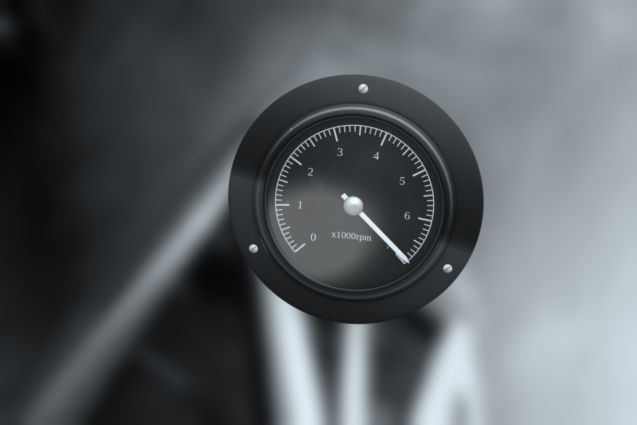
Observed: 6900 rpm
